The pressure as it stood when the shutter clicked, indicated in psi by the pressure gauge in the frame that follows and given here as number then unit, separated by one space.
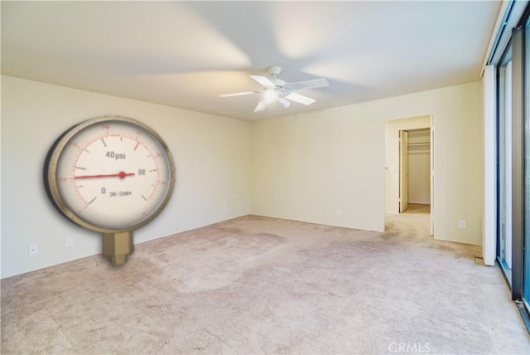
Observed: 15 psi
